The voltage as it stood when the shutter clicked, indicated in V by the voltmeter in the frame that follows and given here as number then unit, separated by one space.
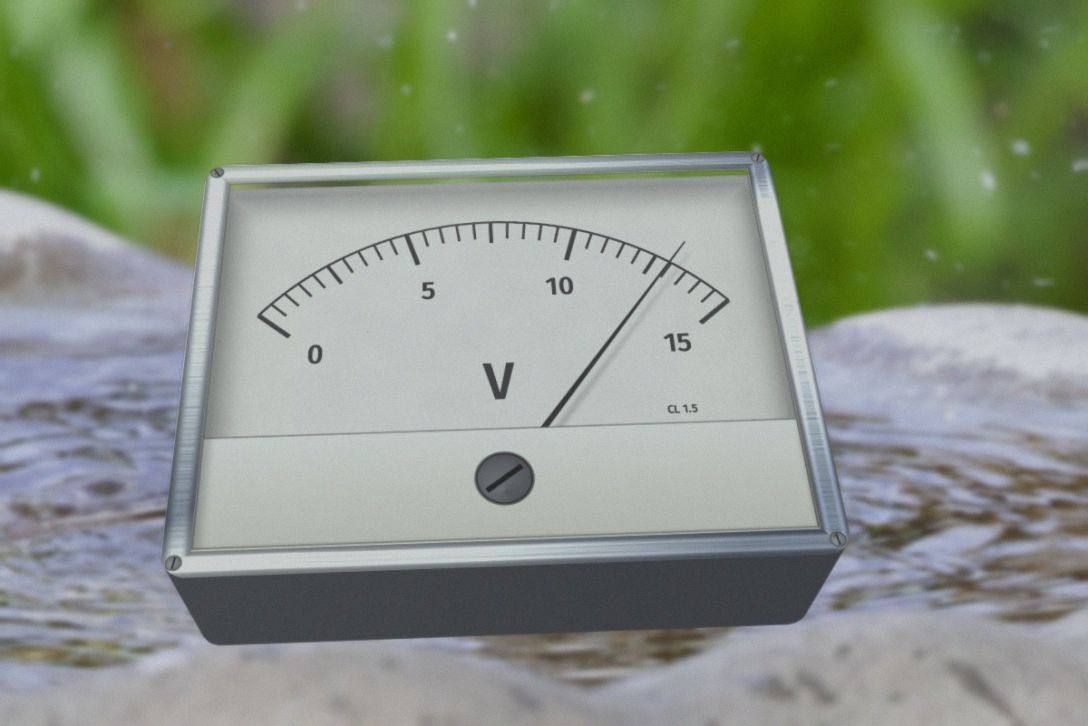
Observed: 13 V
